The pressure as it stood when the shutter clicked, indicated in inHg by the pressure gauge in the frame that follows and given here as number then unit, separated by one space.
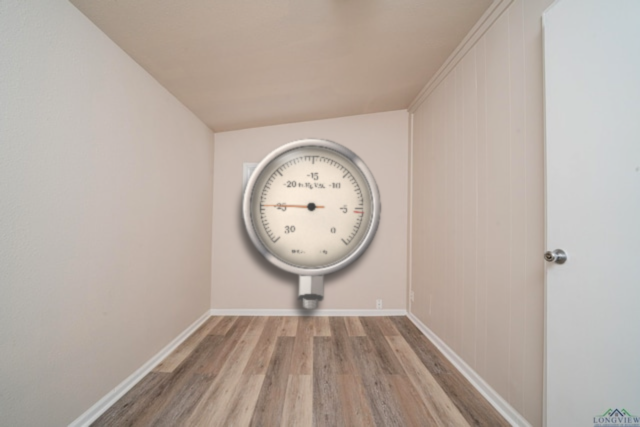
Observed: -25 inHg
